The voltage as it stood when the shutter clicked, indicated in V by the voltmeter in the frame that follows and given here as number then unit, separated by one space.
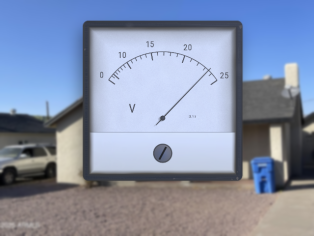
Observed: 23.5 V
